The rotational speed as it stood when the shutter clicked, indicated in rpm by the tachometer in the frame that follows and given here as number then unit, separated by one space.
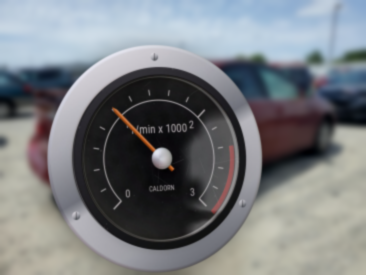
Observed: 1000 rpm
